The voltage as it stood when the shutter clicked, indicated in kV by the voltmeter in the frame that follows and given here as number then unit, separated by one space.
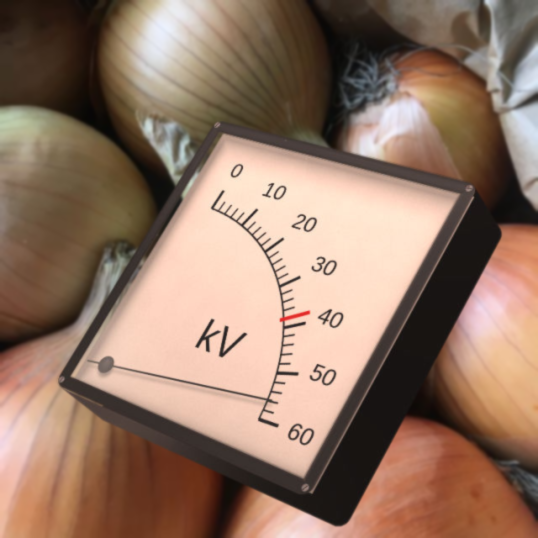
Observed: 56 kV
